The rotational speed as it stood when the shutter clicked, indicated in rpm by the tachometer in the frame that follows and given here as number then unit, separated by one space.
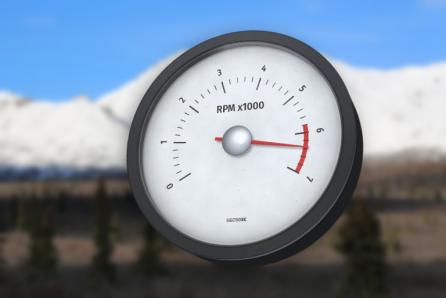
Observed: 6400 rpm
